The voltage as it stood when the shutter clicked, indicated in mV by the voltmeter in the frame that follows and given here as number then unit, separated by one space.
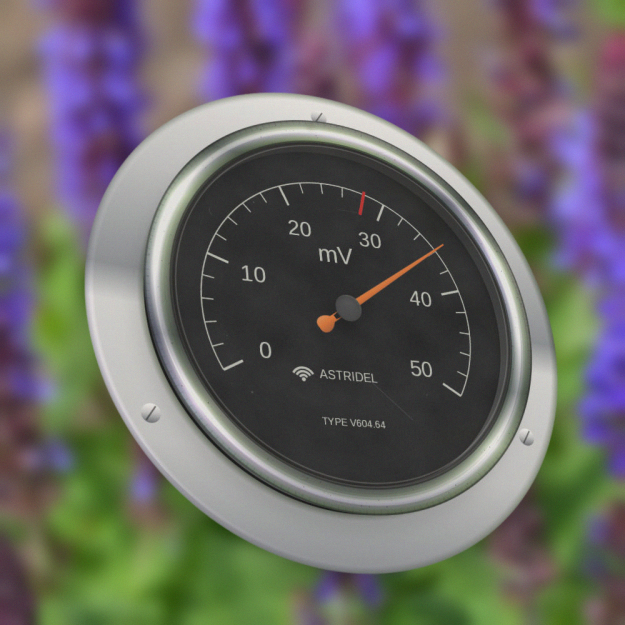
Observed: 36 mV
